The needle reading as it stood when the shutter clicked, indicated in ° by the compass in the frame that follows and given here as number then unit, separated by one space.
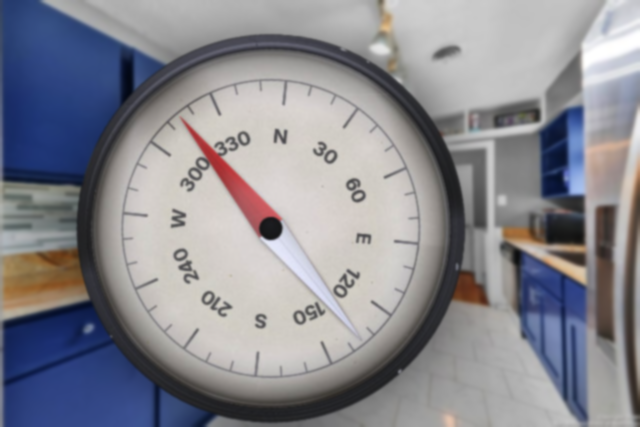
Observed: 315 °
